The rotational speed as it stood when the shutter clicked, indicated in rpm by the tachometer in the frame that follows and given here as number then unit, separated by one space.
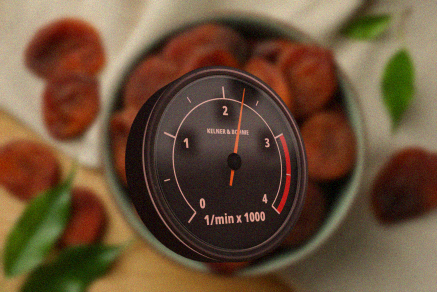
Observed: 2250 rpm
